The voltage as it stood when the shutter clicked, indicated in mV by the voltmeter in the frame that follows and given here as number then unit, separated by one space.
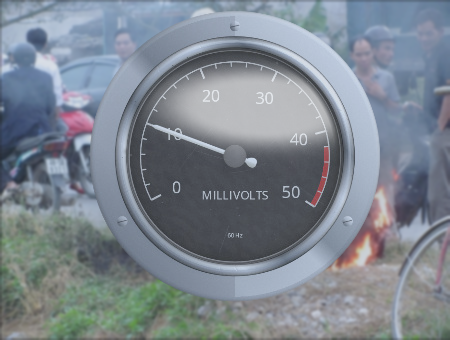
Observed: 10 mV
